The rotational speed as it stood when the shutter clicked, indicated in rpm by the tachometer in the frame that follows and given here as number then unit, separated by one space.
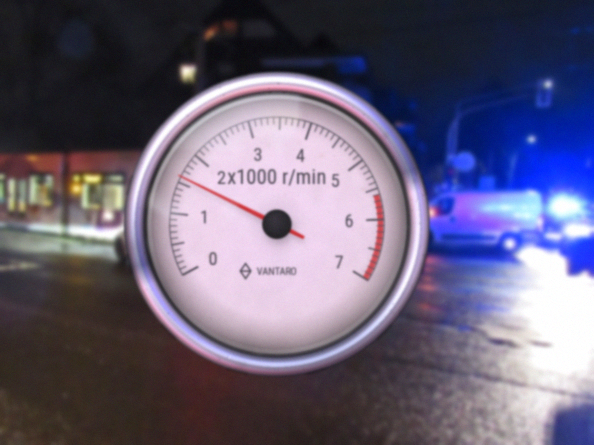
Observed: 1600 rpm
